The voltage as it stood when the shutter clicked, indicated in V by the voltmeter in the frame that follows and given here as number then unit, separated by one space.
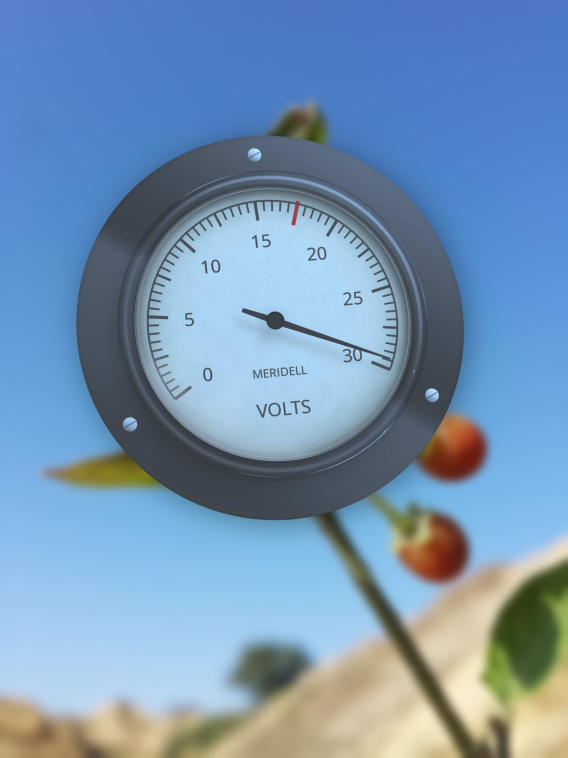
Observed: 29.5 V
